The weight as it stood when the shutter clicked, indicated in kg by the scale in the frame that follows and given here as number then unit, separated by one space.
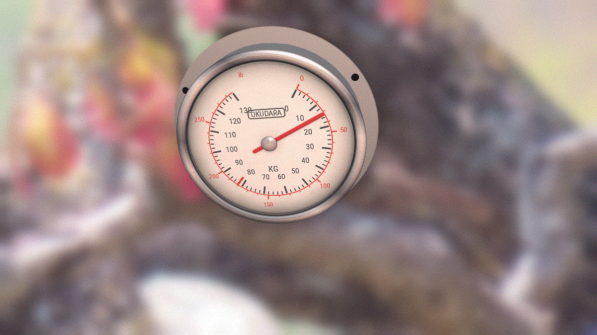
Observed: 14 kg
